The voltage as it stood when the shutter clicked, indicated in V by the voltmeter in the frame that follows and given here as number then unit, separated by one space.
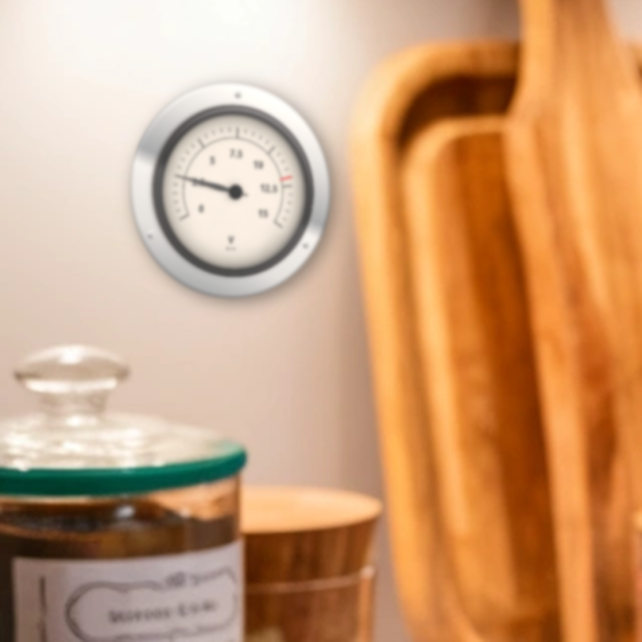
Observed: 2.5 V
